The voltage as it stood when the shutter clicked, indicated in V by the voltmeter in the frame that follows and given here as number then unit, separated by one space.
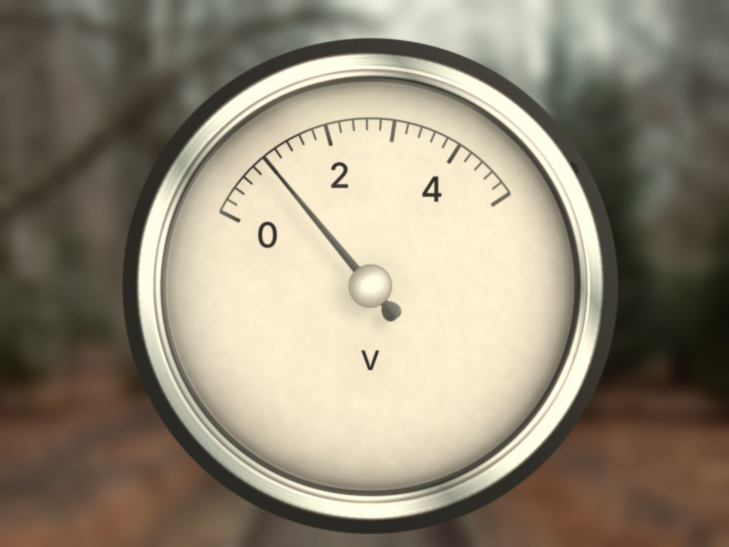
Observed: 1 V
